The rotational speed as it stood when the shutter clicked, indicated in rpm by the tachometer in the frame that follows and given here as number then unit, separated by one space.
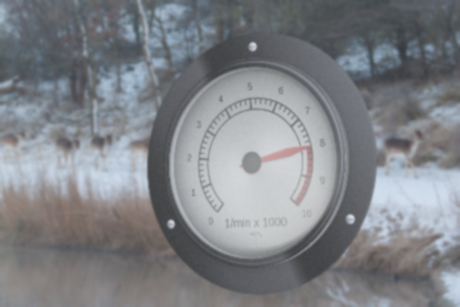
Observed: 8000 rpm
